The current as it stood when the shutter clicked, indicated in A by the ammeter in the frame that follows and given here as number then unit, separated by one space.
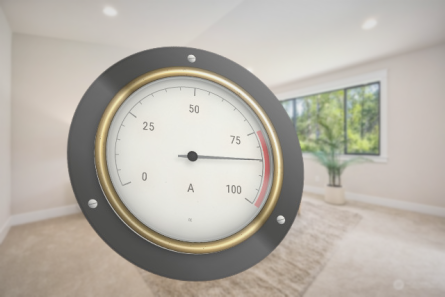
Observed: 85 A
